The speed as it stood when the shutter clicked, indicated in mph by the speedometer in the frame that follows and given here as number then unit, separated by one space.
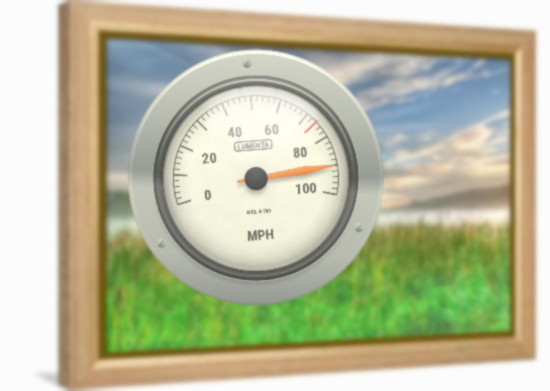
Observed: 90 mph
